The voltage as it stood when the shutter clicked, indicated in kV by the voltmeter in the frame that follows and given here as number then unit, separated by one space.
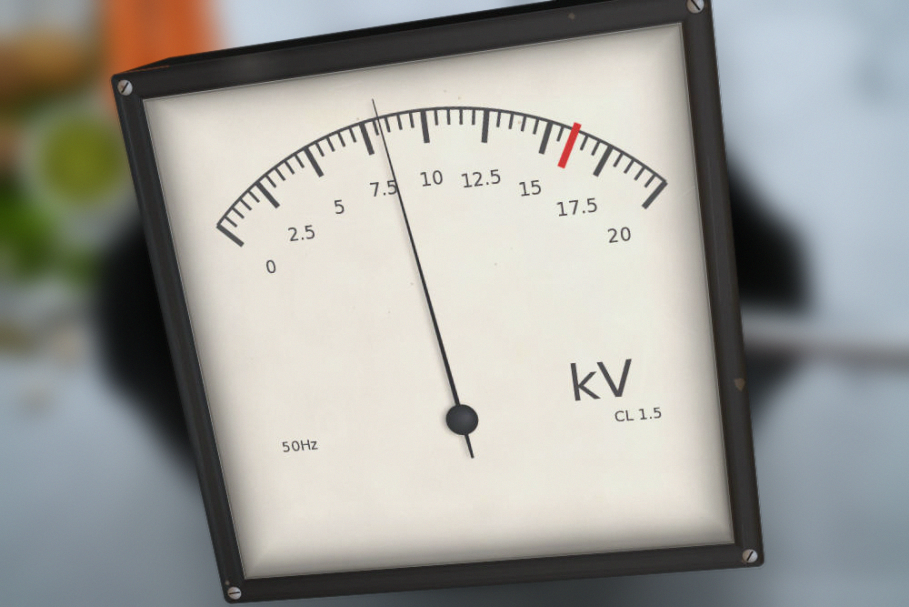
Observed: 8.25 kV
